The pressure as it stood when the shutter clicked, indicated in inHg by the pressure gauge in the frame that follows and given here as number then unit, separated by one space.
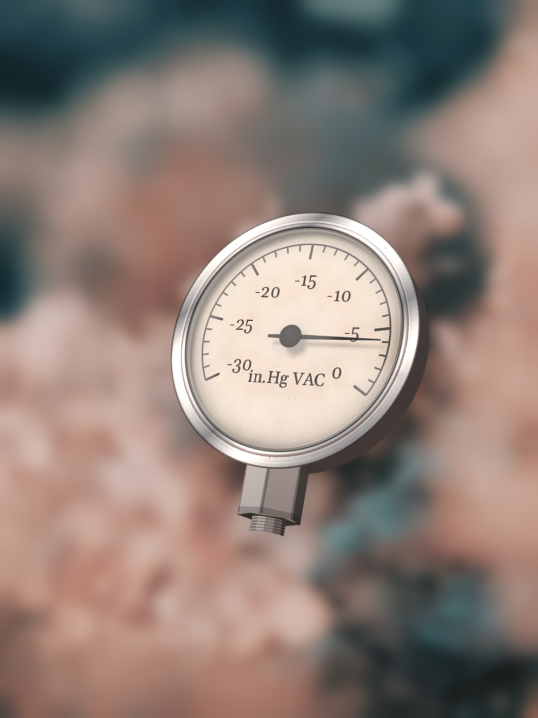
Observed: -4 inHg
